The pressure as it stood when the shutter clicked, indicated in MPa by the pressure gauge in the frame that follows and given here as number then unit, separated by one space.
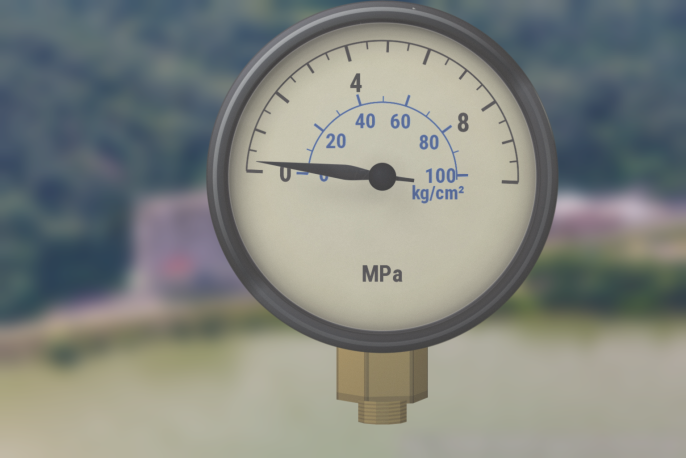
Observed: 0.25 MPa
